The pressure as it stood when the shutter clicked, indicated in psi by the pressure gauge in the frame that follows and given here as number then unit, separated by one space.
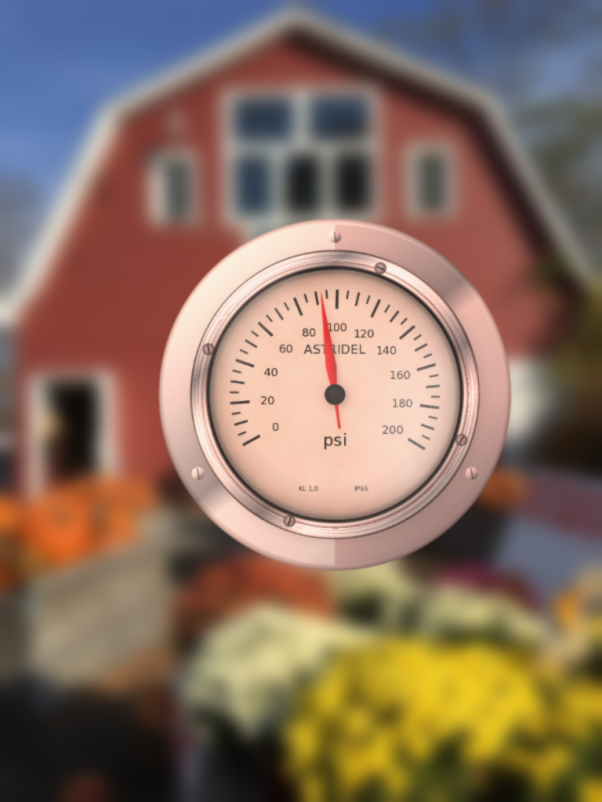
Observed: 92.5 psi
